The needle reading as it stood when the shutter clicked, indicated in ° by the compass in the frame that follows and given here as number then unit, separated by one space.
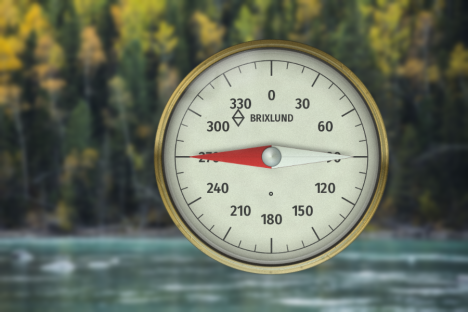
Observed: 270 °
